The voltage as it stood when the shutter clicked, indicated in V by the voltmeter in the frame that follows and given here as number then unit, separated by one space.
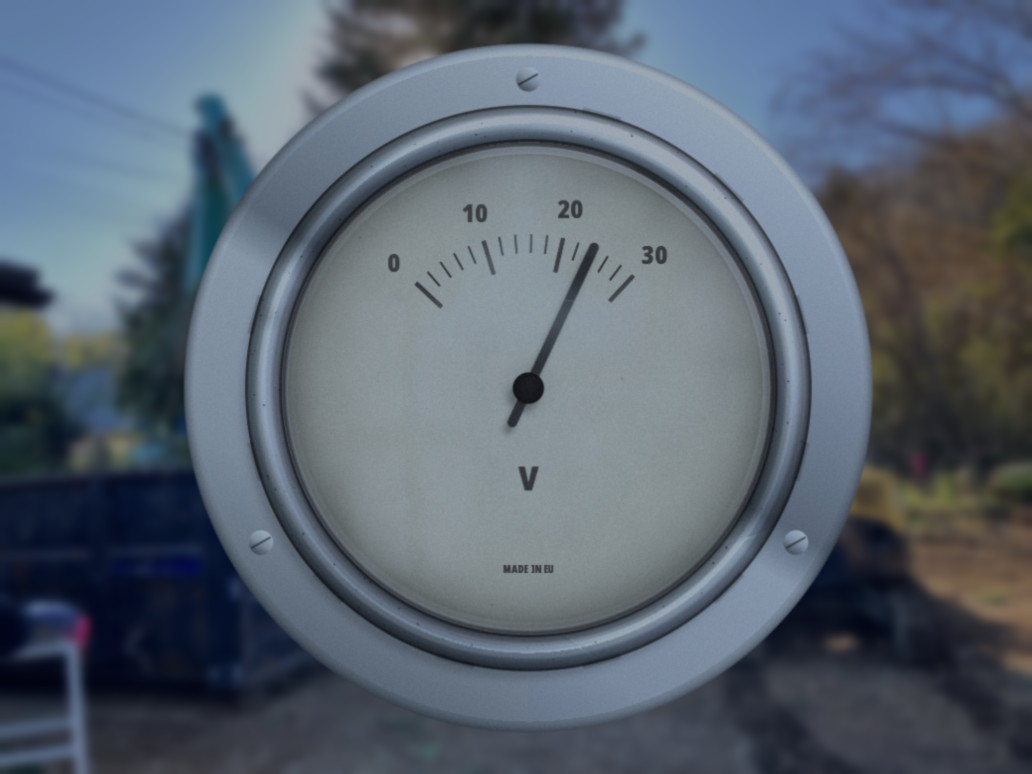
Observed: 24 V
